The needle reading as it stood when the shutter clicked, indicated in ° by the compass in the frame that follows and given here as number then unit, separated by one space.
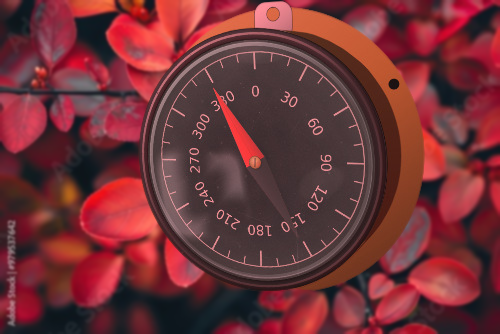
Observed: 330 °
